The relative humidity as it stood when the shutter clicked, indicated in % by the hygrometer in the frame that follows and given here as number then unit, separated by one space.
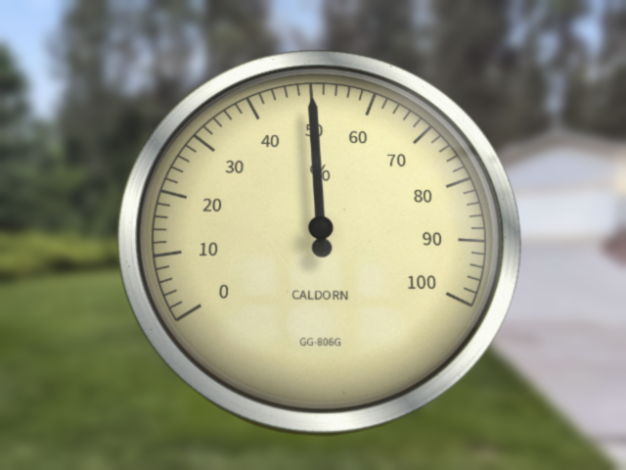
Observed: 50 %
